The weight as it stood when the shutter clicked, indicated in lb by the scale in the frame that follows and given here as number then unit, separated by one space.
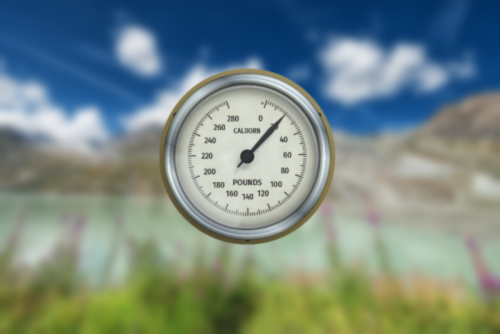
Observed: 20 lb
